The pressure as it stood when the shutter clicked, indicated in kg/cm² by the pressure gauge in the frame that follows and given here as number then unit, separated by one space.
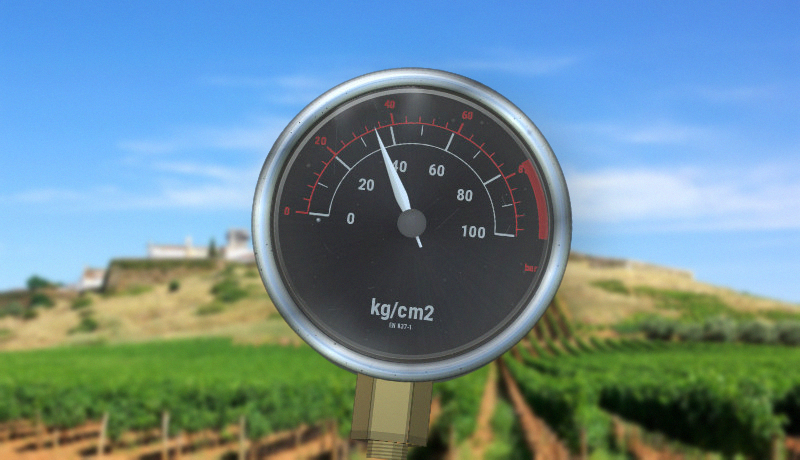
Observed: 35 kg/cm²
